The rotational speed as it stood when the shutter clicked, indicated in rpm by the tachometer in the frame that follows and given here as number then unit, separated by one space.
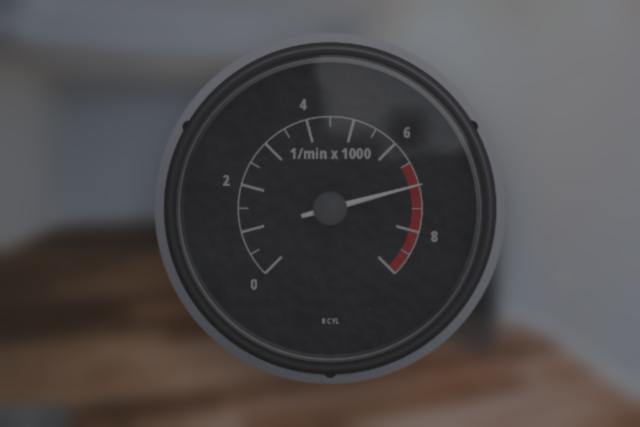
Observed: 7000 rpm
